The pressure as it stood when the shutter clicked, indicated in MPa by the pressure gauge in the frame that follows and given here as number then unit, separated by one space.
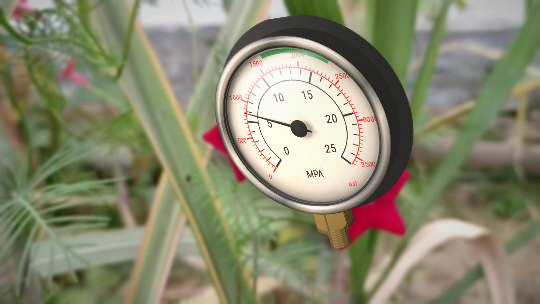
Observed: 6 MPa
